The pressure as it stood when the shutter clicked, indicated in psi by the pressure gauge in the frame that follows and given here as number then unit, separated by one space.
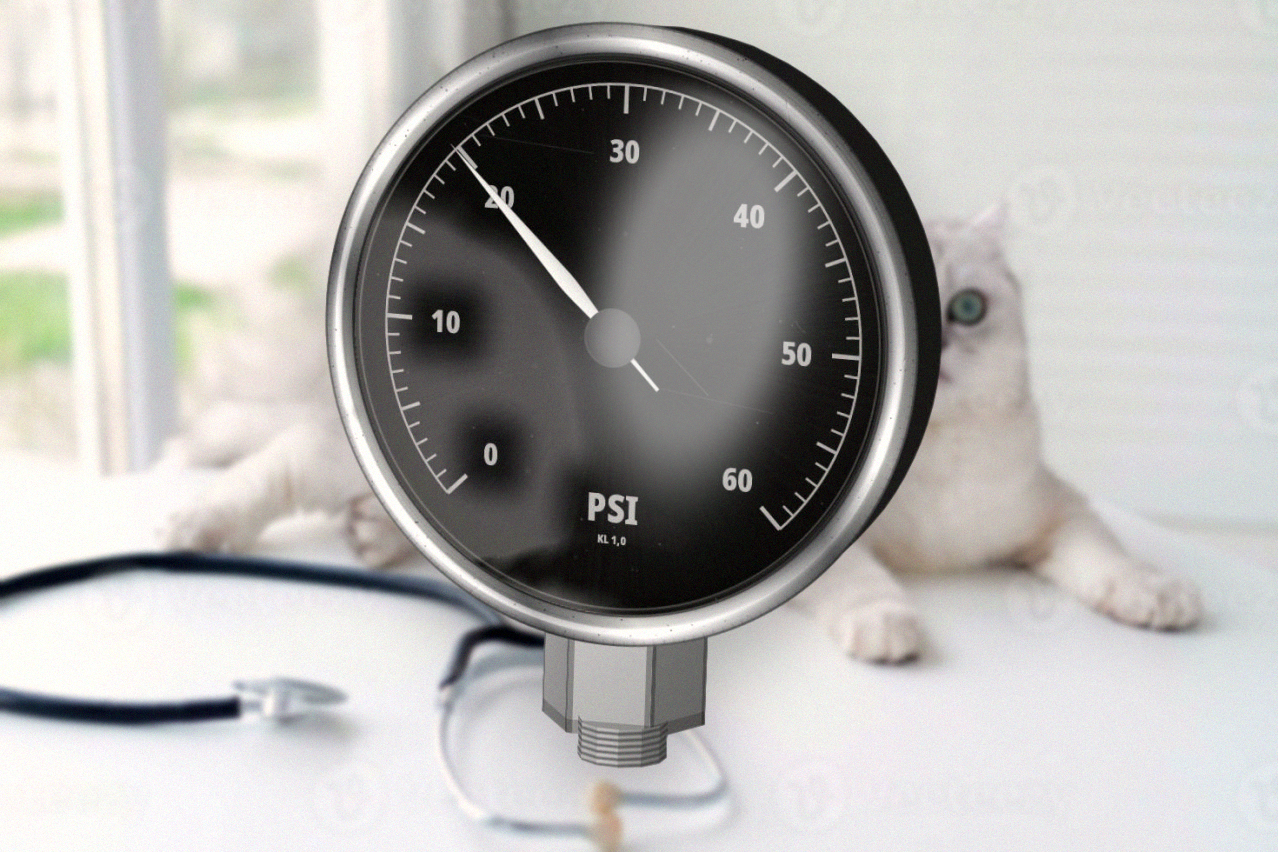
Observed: 20 psi
